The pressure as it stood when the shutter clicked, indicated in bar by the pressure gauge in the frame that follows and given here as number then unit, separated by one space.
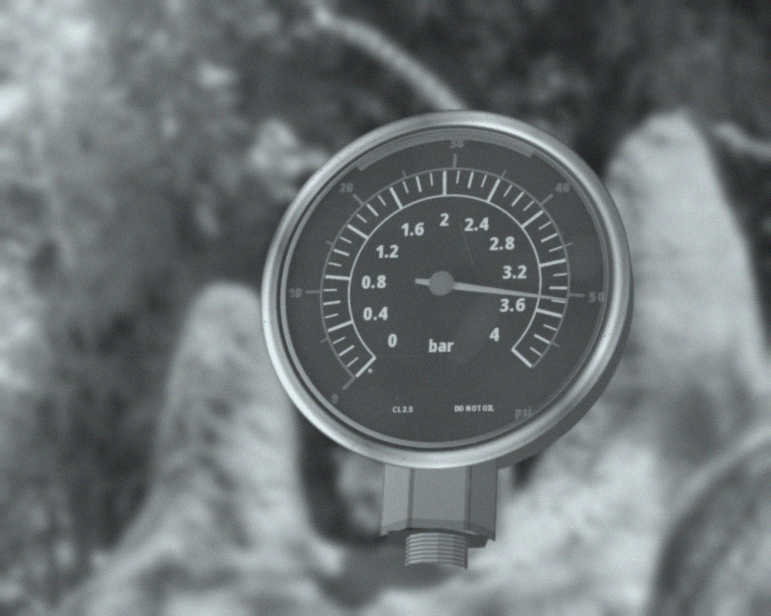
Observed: 3.5 bar
